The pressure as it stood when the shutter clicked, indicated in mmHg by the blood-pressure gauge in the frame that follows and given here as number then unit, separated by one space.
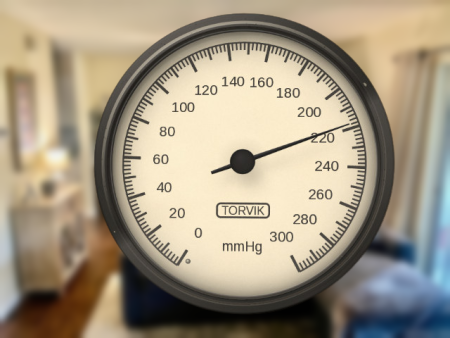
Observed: 218 mmHg
